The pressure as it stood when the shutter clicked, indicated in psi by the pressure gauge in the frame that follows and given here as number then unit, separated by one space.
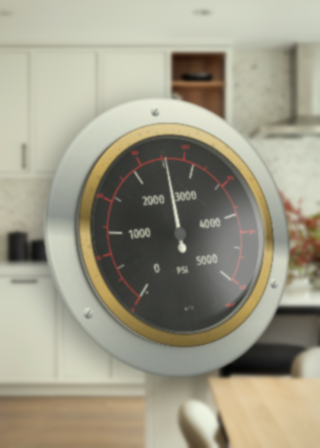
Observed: 2500 psi
